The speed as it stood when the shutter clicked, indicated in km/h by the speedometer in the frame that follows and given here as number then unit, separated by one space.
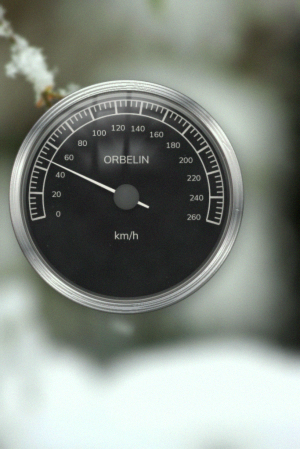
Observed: 48 km/h
